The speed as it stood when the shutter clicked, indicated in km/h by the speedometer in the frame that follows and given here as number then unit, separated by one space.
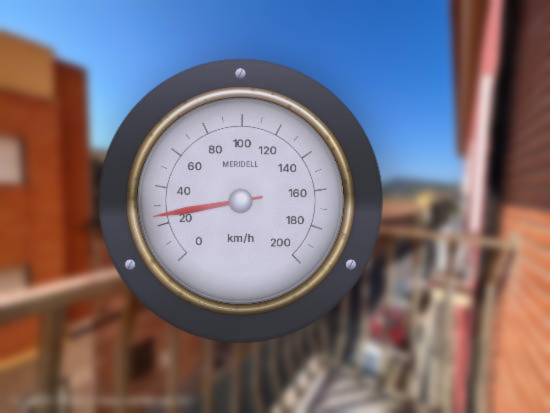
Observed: 25 km/h
